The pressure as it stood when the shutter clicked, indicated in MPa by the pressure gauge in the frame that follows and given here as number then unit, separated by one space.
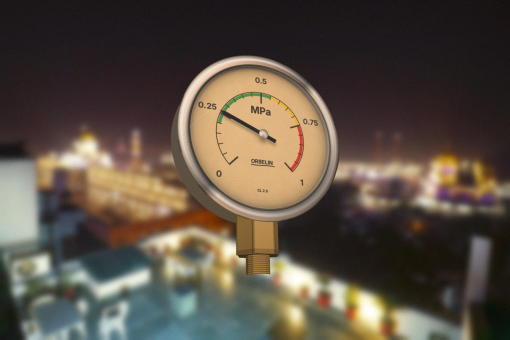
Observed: 0.25 MPa
